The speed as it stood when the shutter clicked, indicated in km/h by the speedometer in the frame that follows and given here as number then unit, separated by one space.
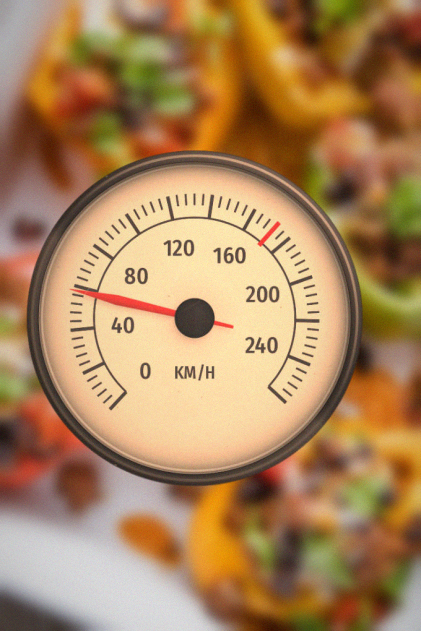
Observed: 58 km/h
